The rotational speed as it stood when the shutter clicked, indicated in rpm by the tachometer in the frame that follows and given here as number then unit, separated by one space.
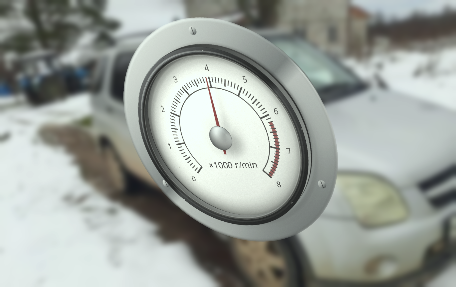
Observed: 4000 rpm
